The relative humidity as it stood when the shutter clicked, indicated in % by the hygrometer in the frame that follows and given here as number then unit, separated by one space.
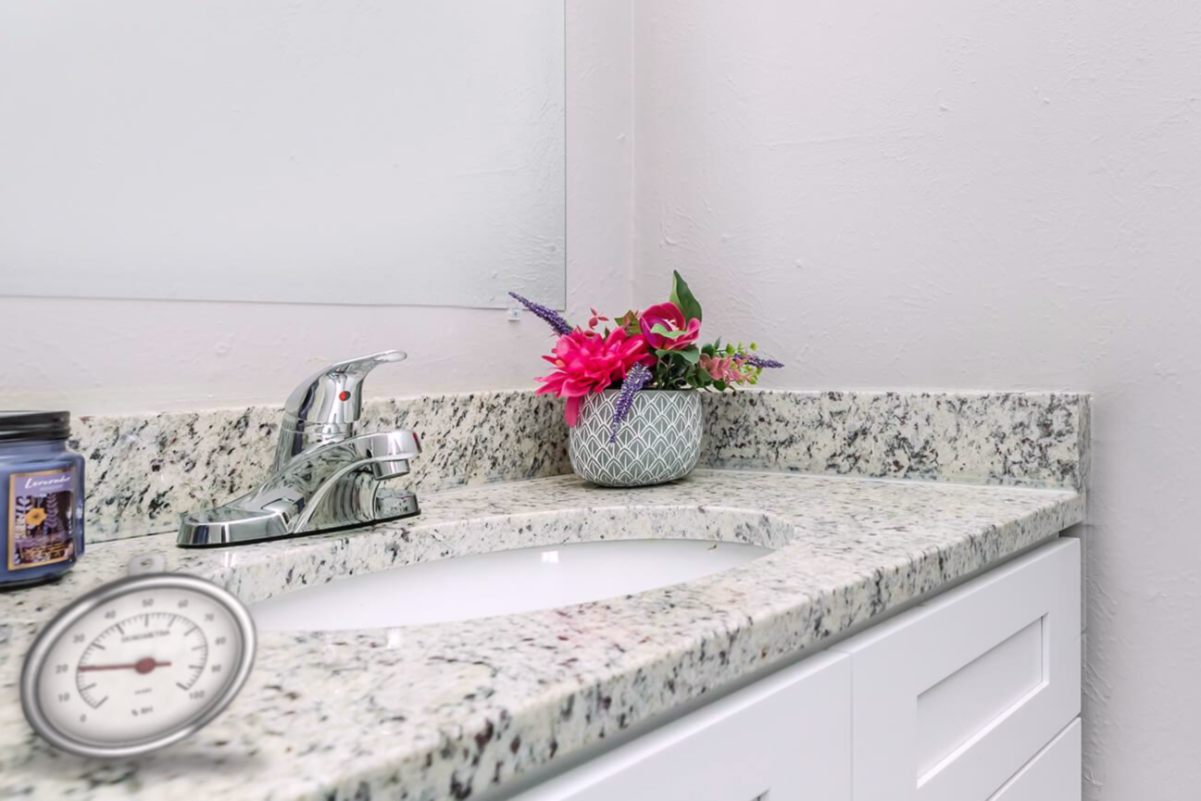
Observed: 20 %
